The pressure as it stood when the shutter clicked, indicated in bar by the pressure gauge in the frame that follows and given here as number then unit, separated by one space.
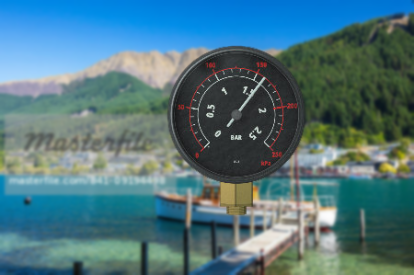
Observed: 1.6 bar
